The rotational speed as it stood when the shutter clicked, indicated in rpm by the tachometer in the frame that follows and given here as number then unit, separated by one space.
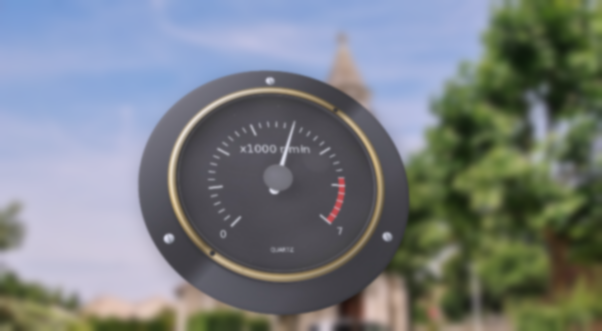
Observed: 4000 rpm
